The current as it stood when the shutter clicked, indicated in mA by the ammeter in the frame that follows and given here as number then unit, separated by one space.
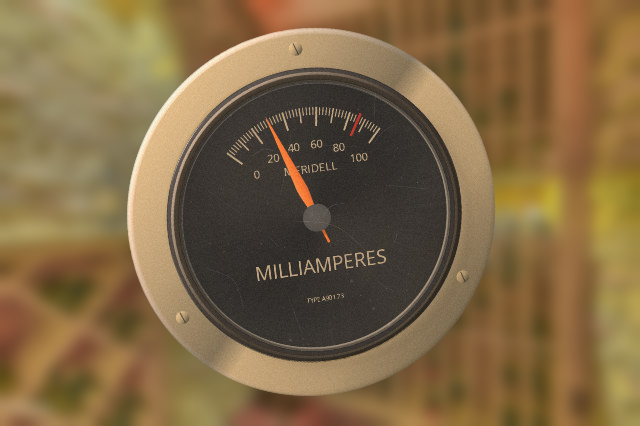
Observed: 30 mA
